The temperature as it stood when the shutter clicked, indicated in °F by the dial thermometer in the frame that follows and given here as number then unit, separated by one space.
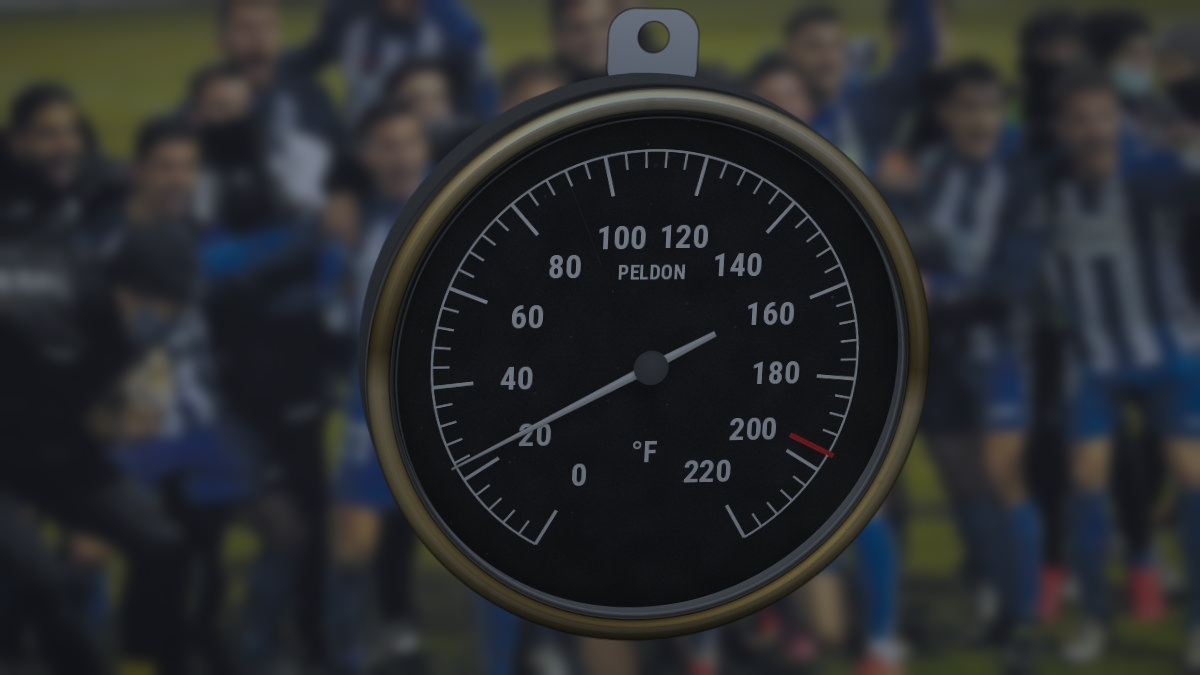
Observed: 24 °F
